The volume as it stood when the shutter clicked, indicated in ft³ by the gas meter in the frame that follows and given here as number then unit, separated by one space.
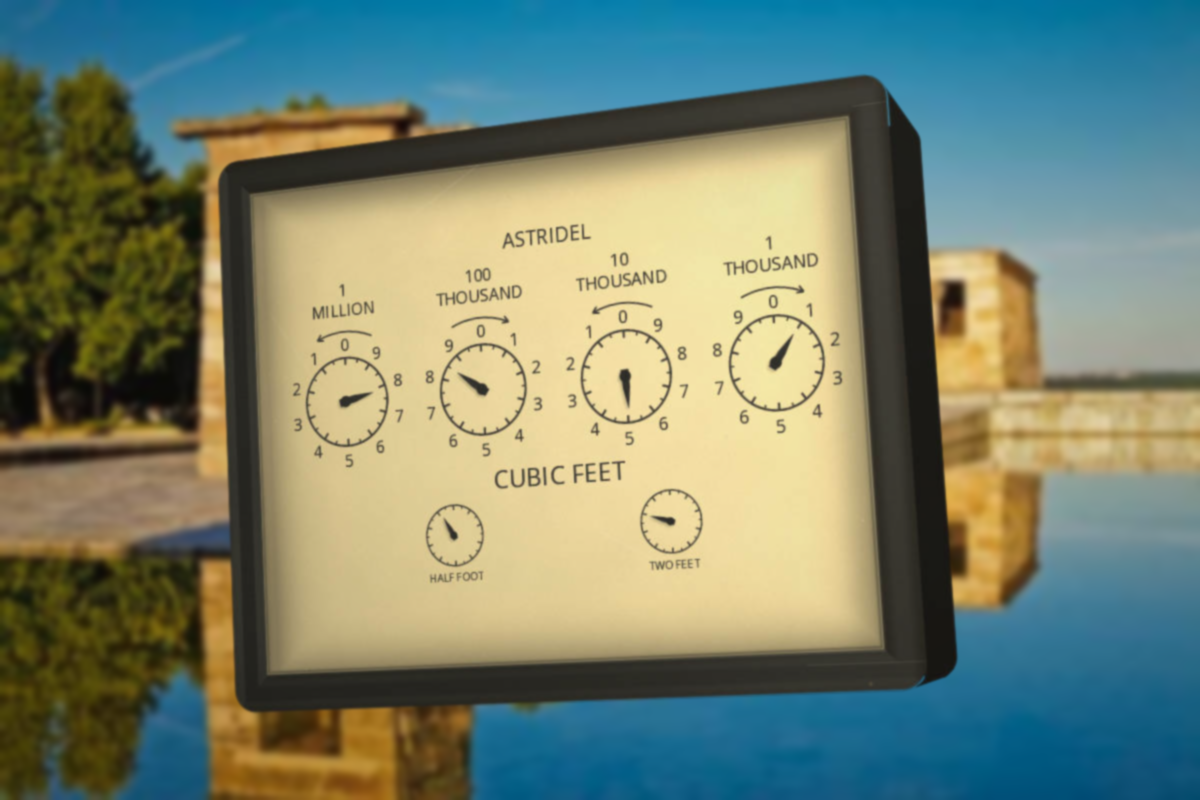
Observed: 785100 ft³
